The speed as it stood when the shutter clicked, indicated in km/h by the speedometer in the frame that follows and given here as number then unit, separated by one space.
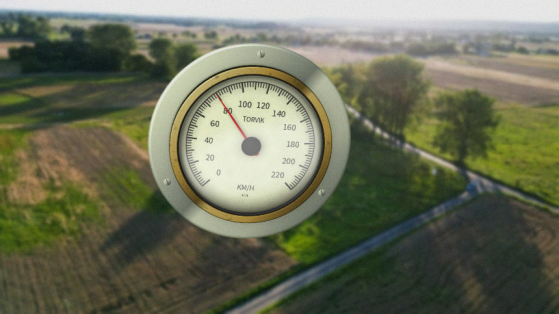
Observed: 80 km/h
